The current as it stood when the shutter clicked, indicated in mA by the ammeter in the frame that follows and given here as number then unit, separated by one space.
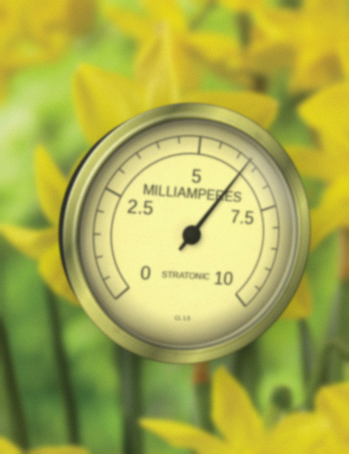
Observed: 6.25 mA
